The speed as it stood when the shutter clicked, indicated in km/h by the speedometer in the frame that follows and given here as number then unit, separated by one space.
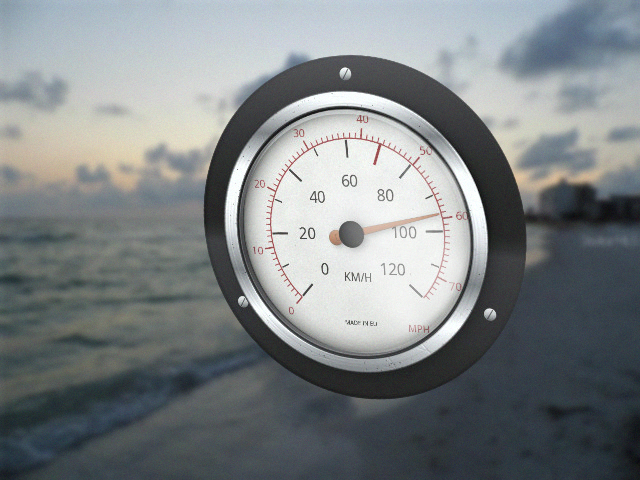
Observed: 95 km/h
